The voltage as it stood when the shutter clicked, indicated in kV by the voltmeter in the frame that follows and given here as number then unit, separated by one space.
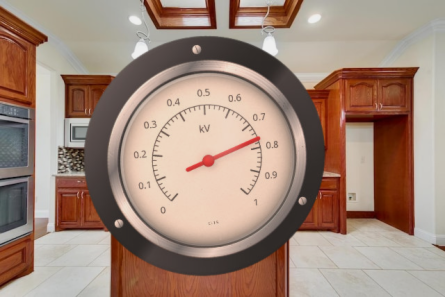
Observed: 0.76 kV
